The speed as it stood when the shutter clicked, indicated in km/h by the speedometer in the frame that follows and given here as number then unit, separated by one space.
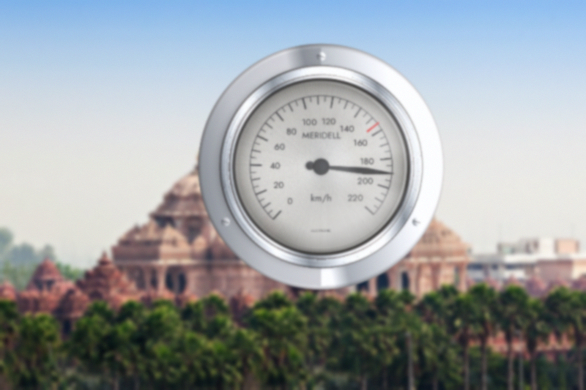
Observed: 190 km/h
